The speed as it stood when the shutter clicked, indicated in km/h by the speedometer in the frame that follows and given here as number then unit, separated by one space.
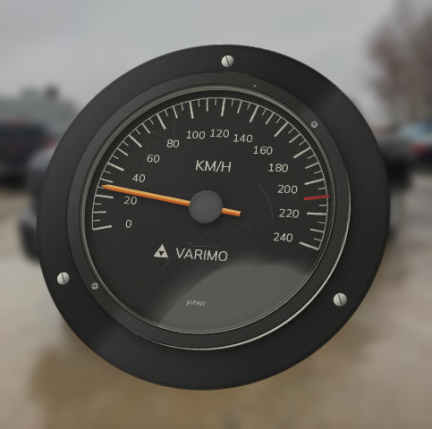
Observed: 25 km/h
